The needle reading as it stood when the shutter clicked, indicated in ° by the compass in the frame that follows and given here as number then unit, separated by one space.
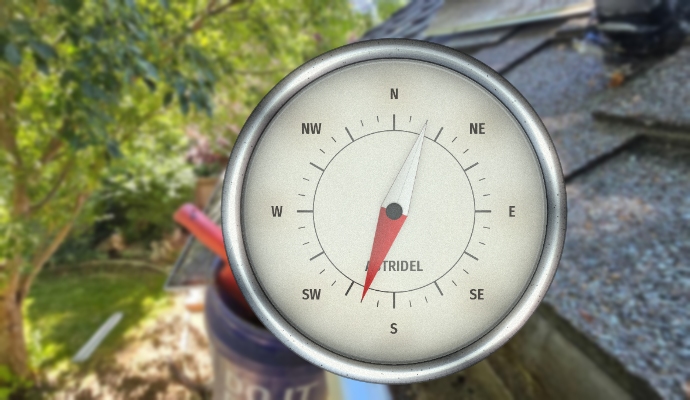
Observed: 200 °
